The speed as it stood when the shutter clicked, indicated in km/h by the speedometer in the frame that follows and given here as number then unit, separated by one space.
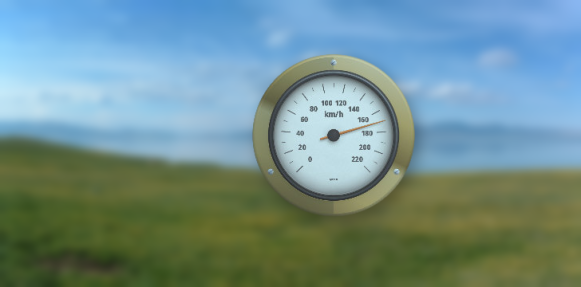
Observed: 170 km/h
